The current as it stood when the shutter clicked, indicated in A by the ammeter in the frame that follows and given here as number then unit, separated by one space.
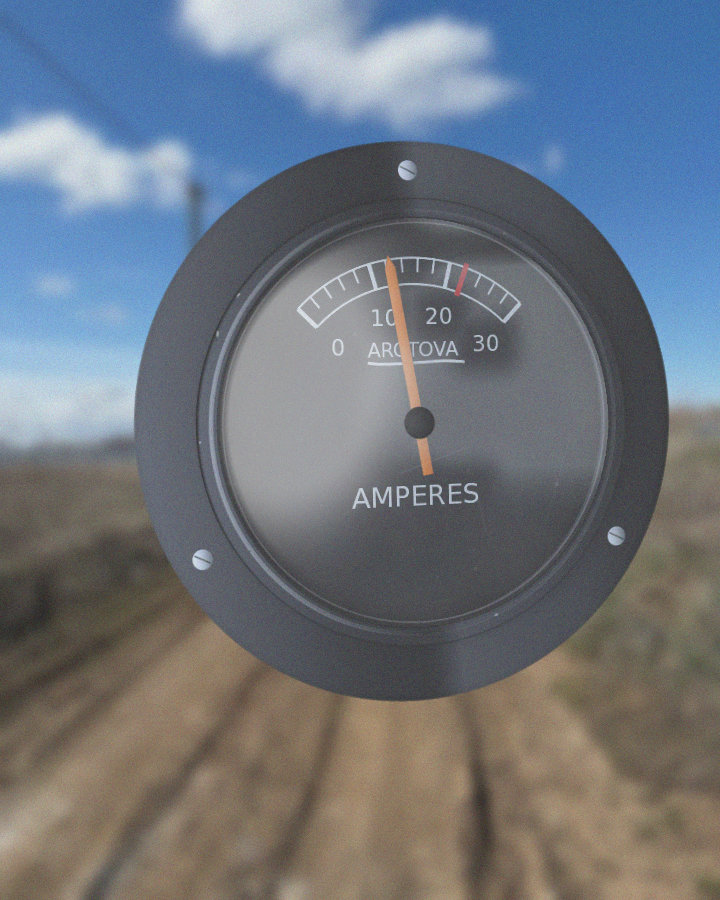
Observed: 12 A
